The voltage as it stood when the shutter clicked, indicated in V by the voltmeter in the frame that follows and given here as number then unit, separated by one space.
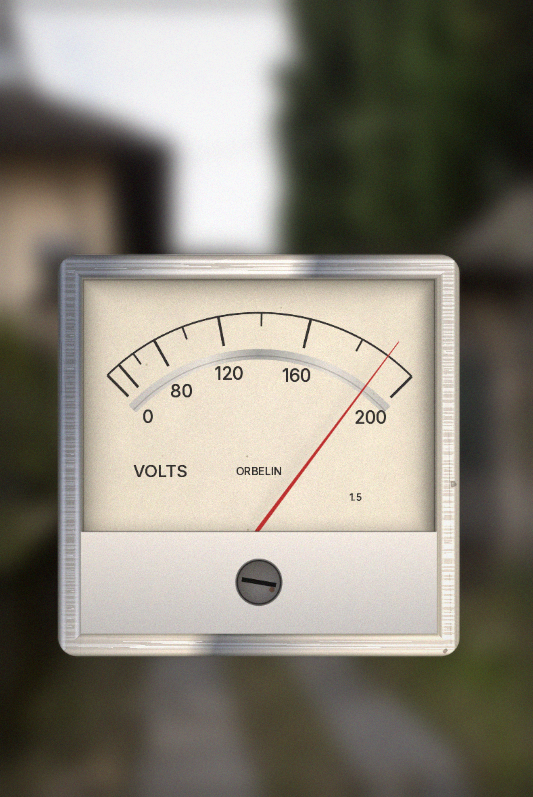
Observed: 190 V
